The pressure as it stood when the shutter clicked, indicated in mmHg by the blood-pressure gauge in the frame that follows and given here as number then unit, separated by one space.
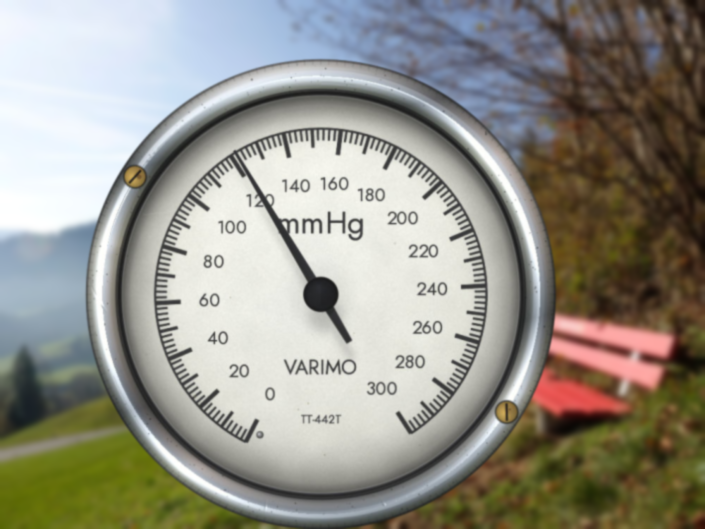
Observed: 122 mmHg
